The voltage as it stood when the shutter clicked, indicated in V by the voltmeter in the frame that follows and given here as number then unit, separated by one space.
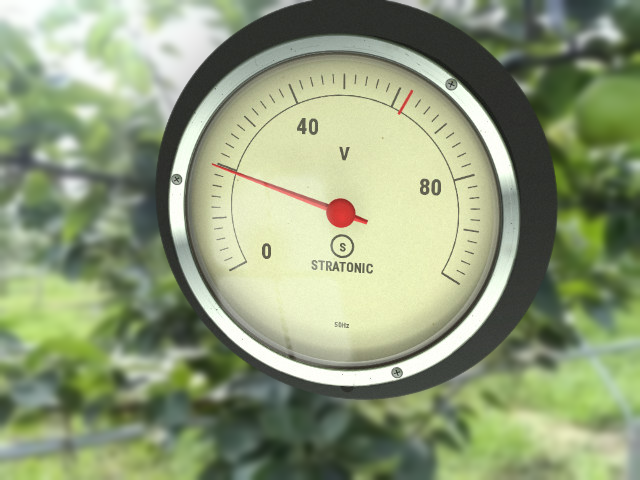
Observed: 20 V
